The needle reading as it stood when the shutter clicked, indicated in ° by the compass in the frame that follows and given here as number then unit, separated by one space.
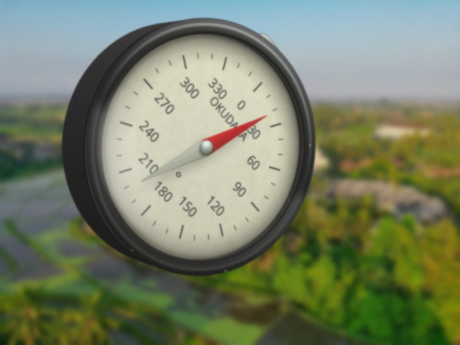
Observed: 20 °
